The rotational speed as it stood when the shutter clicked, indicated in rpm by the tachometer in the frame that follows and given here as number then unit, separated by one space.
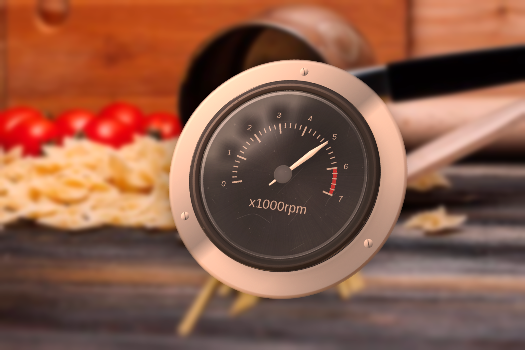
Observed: 5000 rpm
